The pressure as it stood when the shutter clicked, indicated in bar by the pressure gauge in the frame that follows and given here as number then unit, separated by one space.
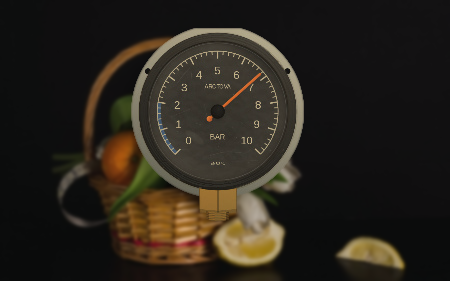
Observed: 6.8 bar
